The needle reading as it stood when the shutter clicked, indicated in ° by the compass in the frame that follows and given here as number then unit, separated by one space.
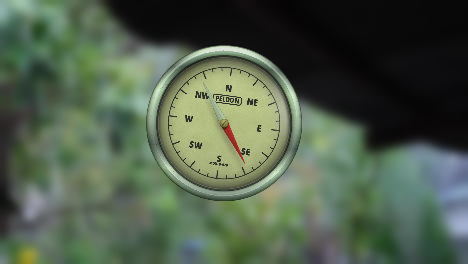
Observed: 145 °
